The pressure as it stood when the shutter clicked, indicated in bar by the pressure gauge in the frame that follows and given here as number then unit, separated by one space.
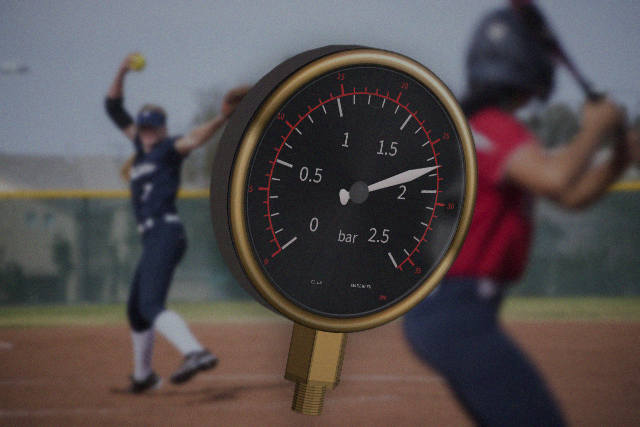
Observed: 1.85 bar
